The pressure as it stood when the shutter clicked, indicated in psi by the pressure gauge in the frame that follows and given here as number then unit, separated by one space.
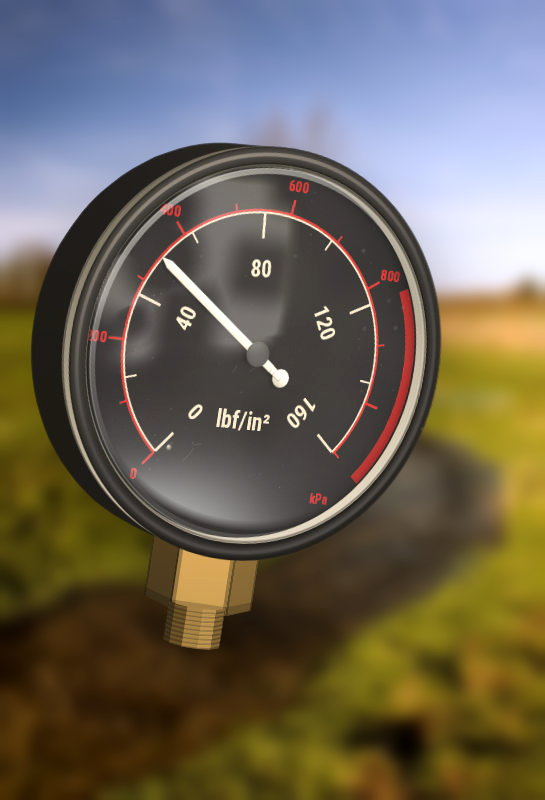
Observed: 50 psi
